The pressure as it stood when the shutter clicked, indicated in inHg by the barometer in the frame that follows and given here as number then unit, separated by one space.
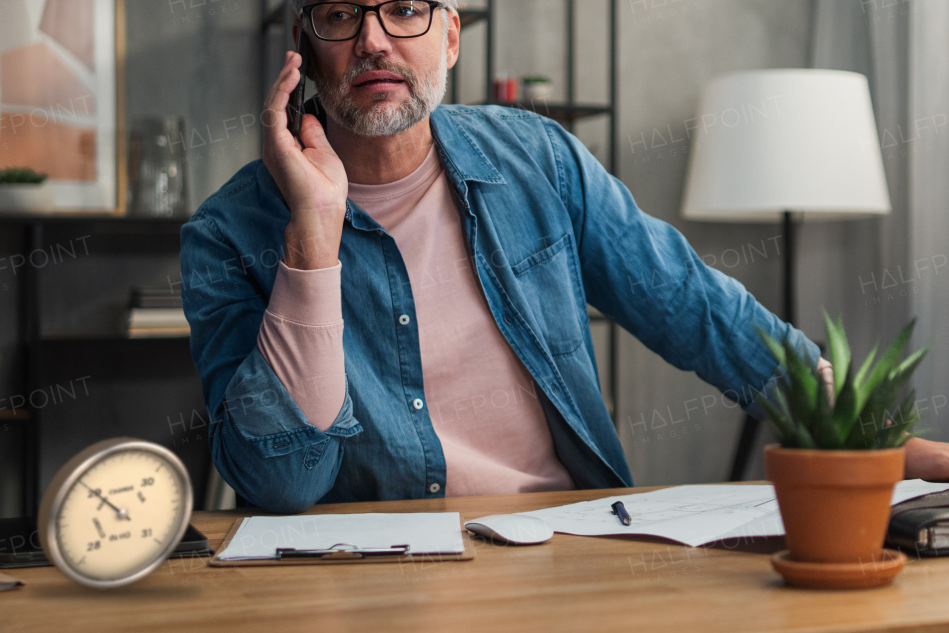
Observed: 29 inHg
